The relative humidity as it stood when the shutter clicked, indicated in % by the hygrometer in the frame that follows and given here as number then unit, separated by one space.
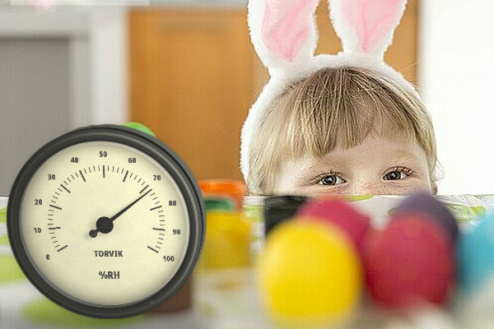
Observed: 72 %
